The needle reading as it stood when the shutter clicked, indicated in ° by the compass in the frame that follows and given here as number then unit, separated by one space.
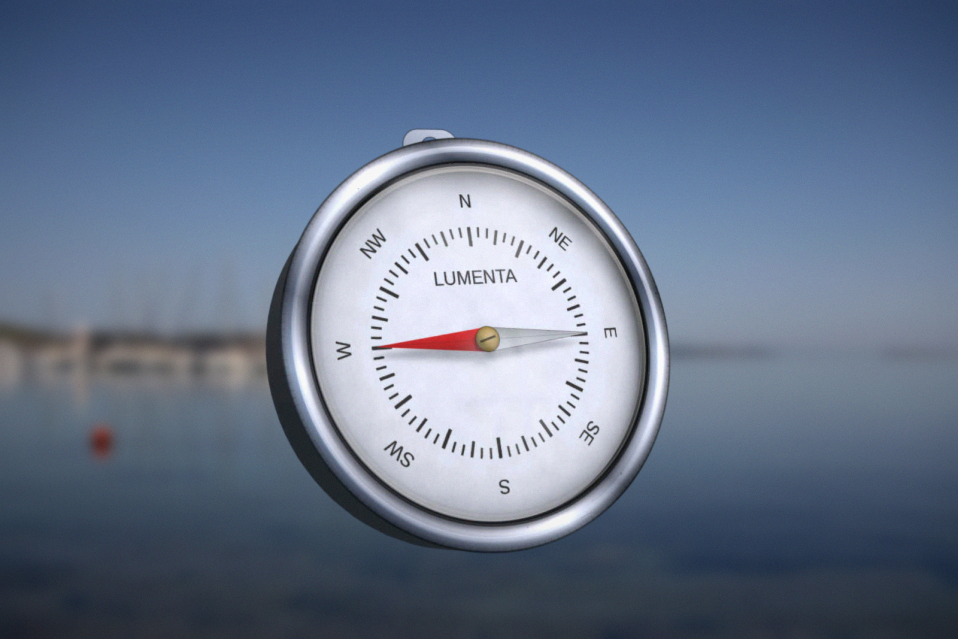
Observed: 270 °
